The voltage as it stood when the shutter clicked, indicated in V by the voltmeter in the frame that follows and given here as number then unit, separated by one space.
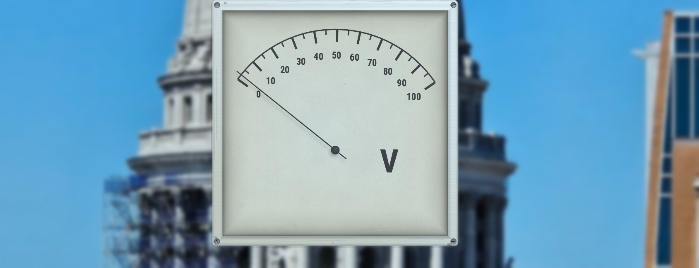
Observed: 2.5 V
